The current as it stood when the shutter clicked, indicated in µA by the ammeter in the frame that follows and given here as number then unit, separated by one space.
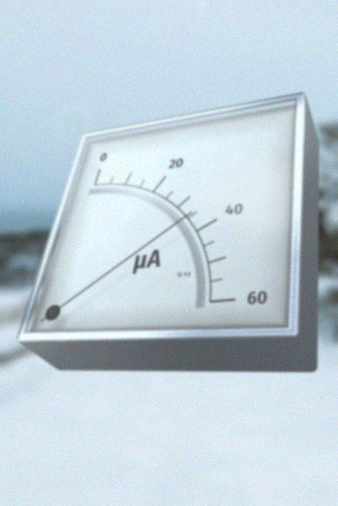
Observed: 35 µA
